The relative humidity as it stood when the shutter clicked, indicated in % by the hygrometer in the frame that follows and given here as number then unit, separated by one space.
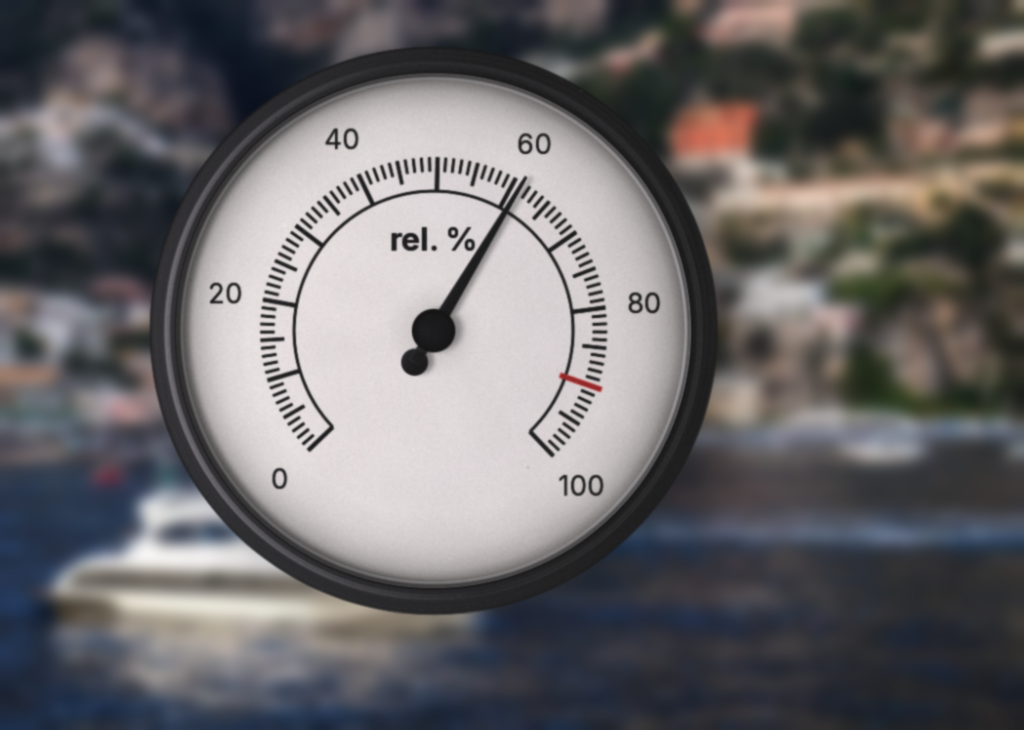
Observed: 61 %
